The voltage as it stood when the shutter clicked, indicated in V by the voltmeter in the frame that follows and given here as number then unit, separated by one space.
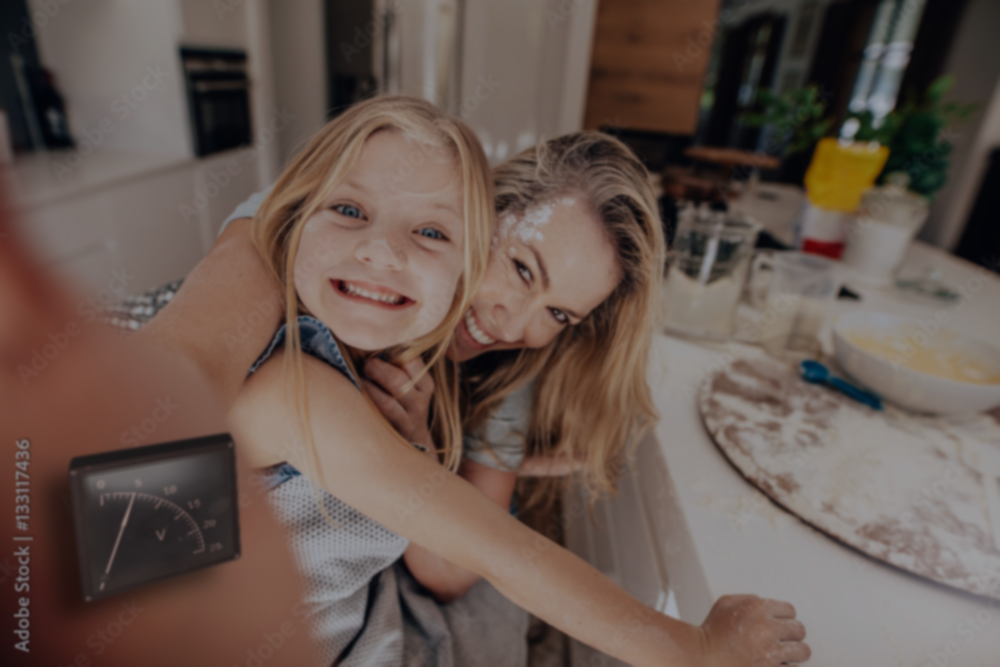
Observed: 5 V
